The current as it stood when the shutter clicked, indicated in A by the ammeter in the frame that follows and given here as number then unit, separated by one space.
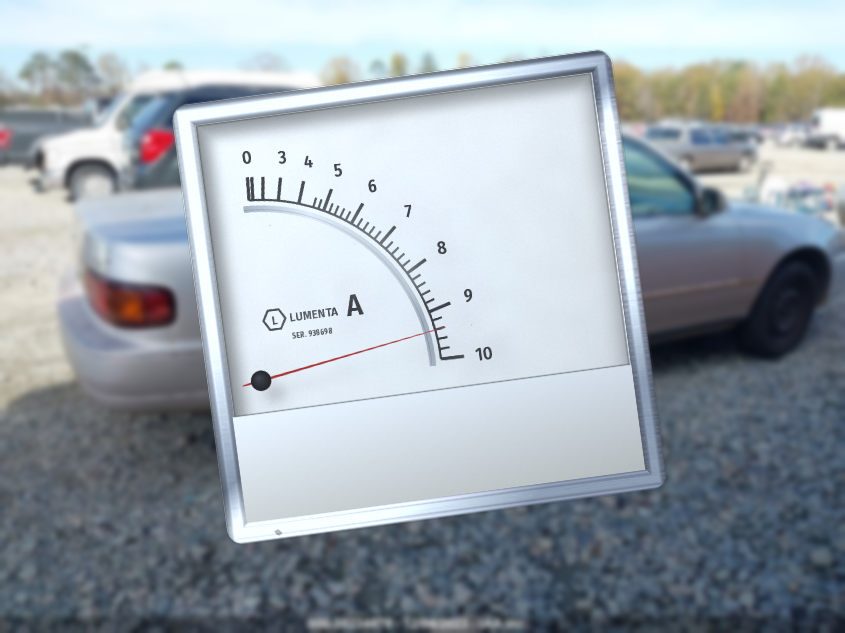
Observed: 9.4 A
